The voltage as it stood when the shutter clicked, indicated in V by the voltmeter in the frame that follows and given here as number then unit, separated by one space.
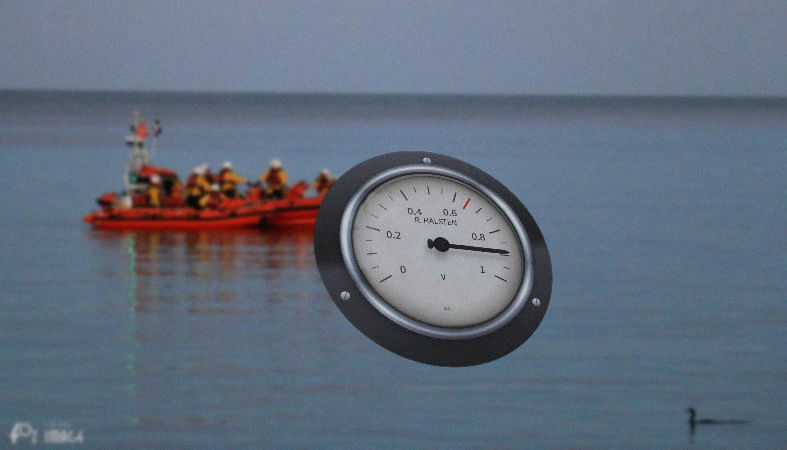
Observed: 0.9 V
